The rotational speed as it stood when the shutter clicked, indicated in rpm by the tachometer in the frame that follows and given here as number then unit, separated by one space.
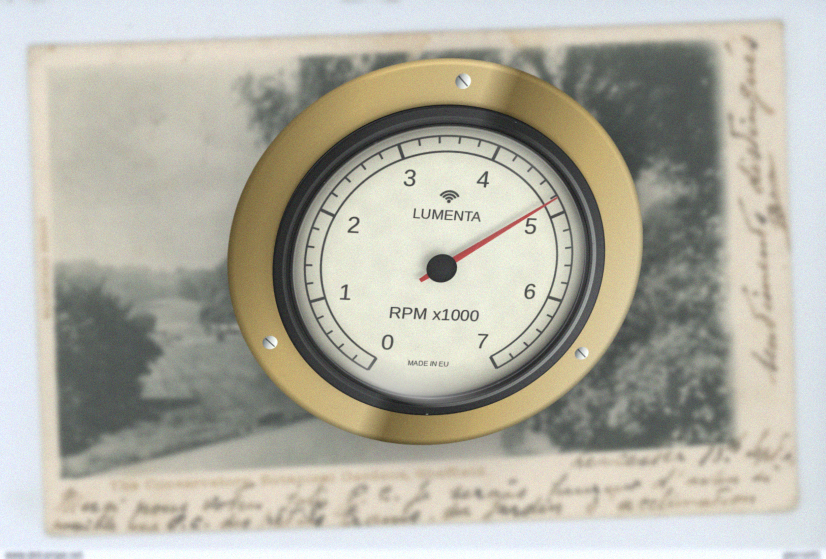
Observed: 4800 rpm
